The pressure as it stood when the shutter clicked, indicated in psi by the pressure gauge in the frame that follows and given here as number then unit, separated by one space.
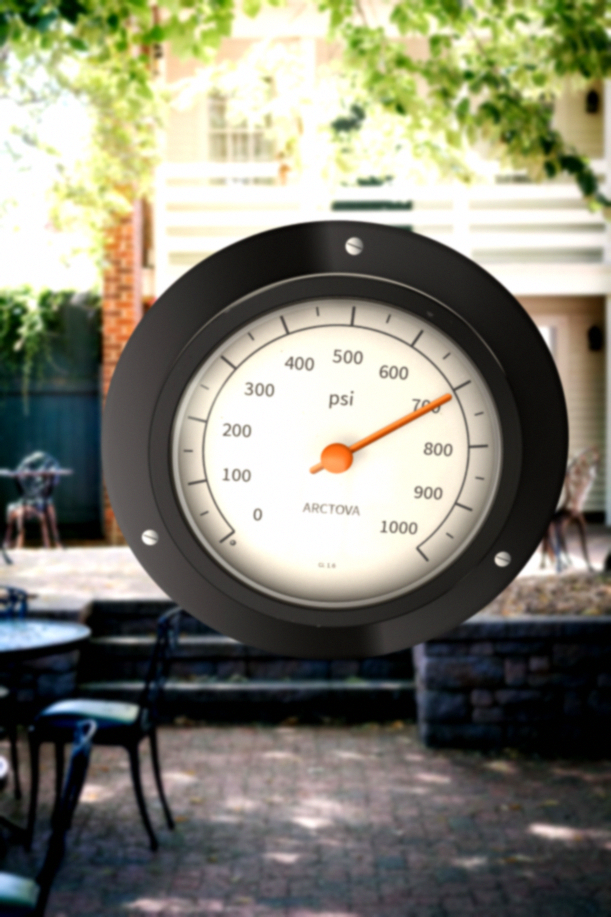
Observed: 700 psi
